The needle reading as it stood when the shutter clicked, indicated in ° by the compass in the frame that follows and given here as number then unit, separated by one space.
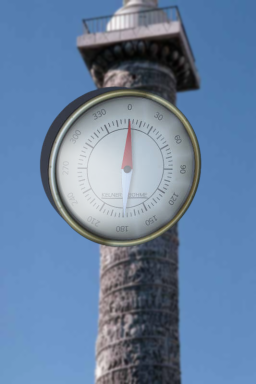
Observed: 0 °
